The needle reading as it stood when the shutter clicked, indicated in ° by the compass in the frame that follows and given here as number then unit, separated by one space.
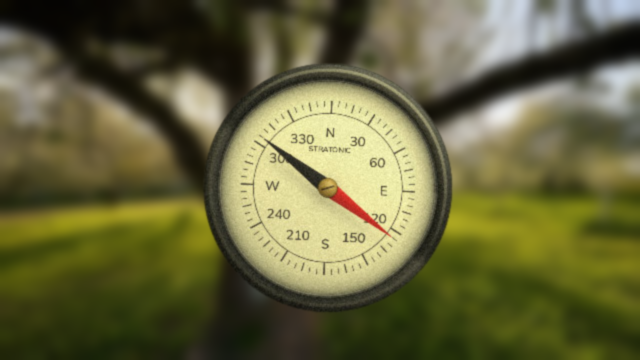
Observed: 125 °
